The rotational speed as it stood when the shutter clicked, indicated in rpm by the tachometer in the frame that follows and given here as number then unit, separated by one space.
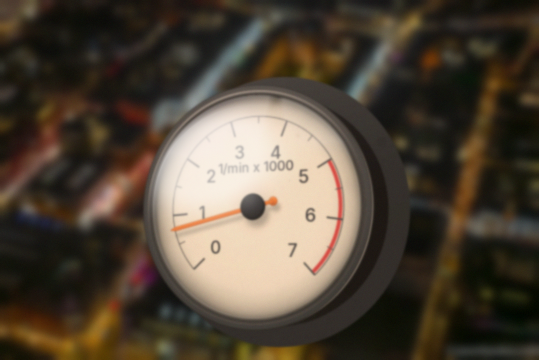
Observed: 750 rpm
